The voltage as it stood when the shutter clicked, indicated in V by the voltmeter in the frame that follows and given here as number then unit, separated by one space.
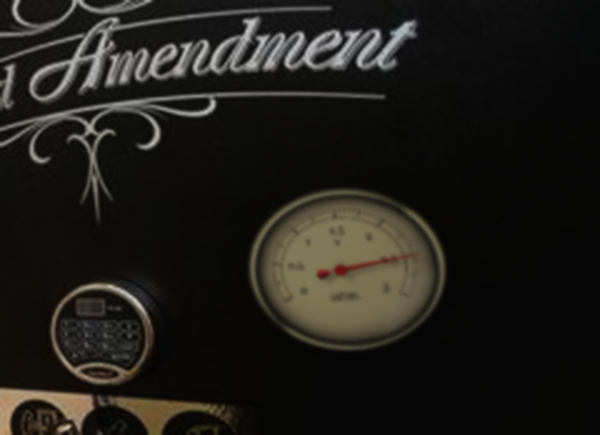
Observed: 2.5 V
